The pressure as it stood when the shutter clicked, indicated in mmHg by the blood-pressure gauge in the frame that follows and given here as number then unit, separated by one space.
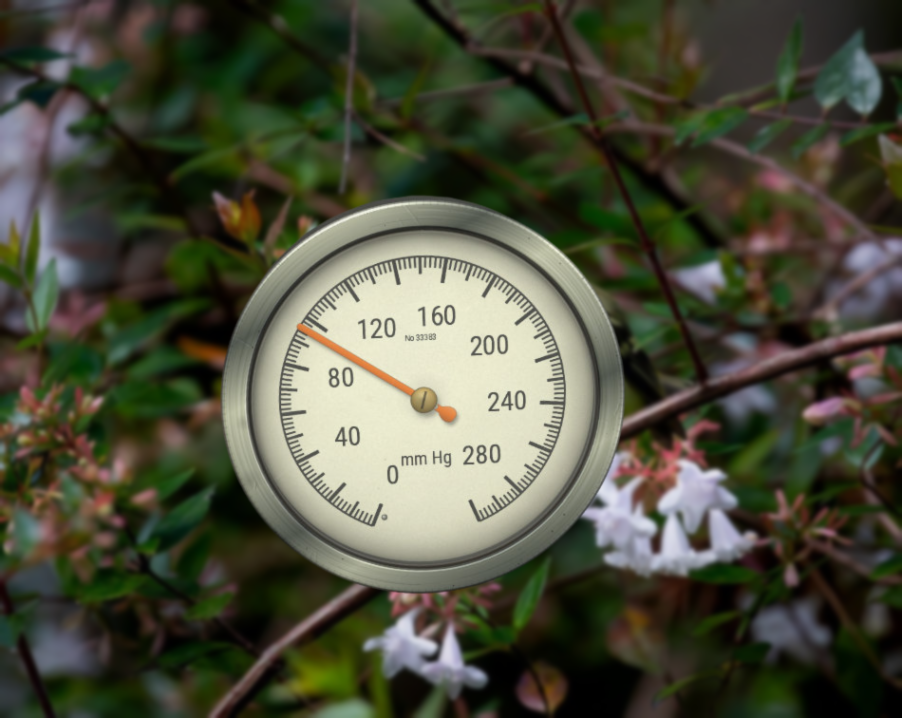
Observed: 96 mmHg
